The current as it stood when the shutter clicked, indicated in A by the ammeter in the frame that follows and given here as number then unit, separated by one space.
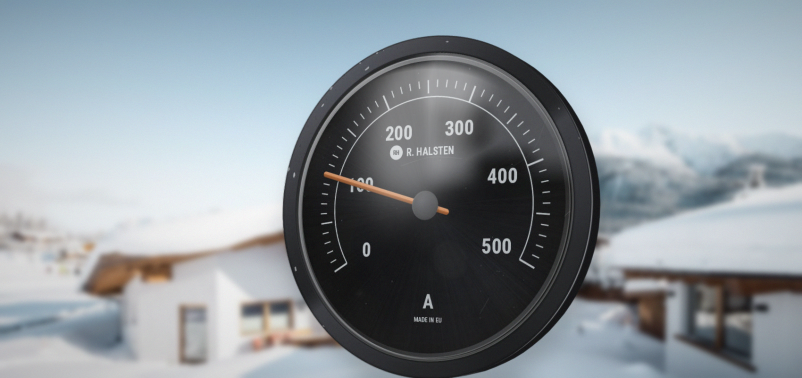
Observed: 100 A
